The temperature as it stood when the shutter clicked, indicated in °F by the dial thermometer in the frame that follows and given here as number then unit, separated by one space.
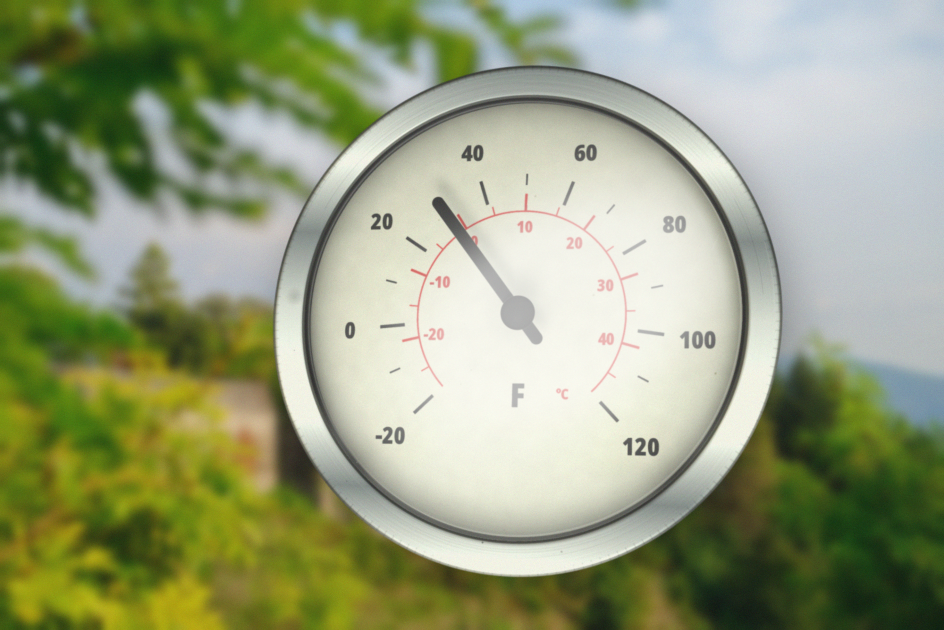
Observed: 30 °F
